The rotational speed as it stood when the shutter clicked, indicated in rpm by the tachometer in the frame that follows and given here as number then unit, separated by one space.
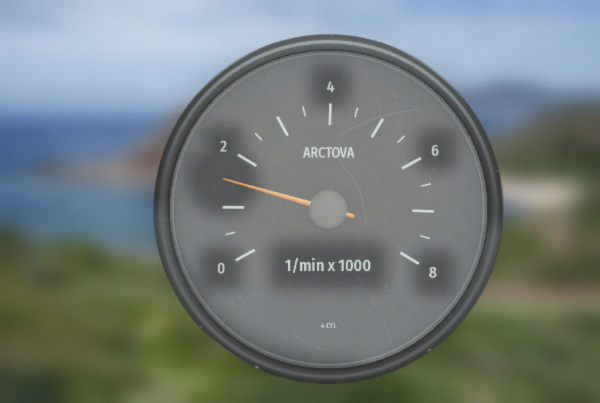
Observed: 1500 rpm
